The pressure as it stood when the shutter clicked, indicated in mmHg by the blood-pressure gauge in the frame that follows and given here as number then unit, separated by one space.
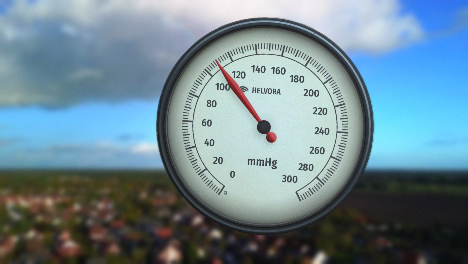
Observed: 110 mmHg
